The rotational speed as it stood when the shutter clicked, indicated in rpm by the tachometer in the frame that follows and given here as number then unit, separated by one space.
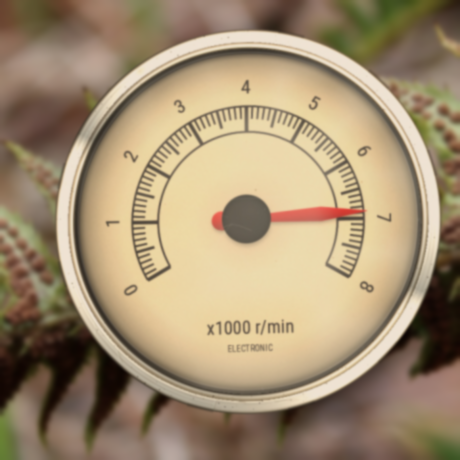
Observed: 6900 rpm
